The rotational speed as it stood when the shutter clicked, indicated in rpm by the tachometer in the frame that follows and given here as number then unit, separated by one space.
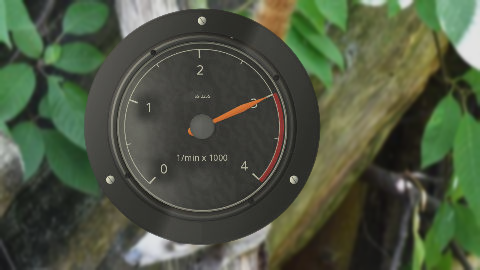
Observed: 3000 rpm
